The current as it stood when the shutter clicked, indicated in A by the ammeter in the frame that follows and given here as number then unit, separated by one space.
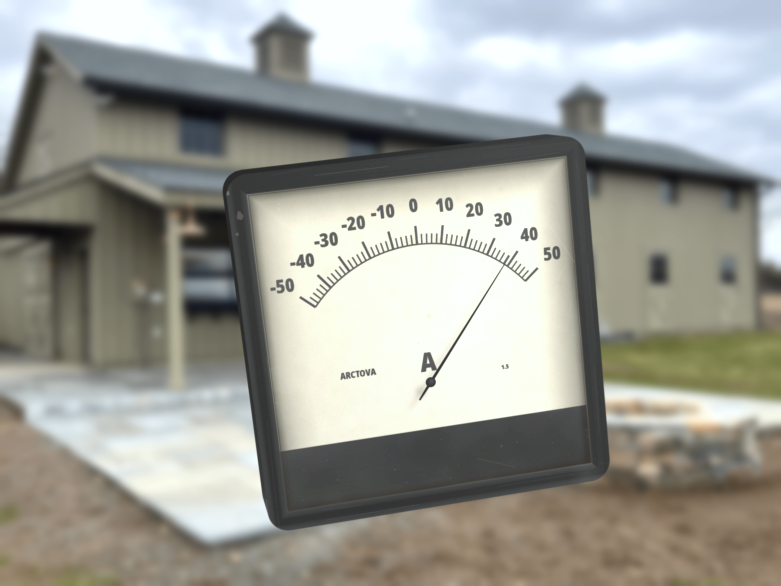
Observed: 38 A
